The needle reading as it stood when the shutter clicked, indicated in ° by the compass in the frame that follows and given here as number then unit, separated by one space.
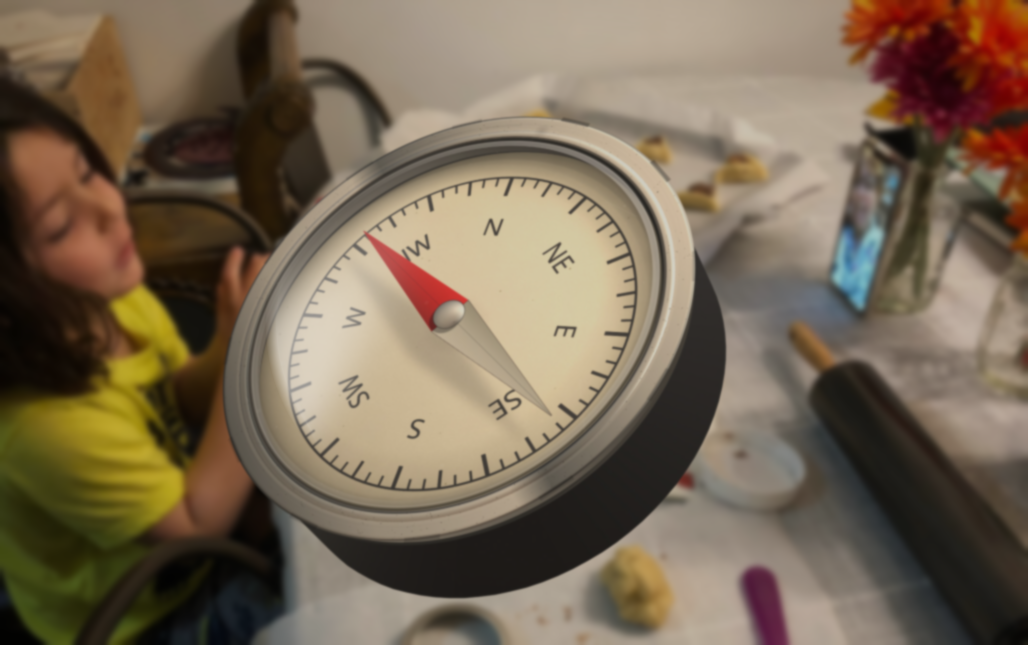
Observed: 305 °
